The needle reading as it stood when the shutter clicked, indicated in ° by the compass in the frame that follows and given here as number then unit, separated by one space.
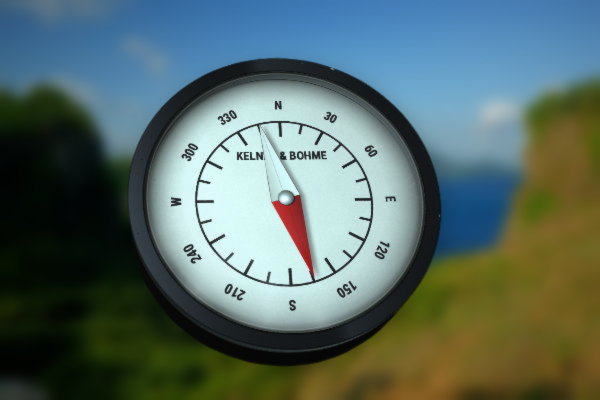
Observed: 165 °
